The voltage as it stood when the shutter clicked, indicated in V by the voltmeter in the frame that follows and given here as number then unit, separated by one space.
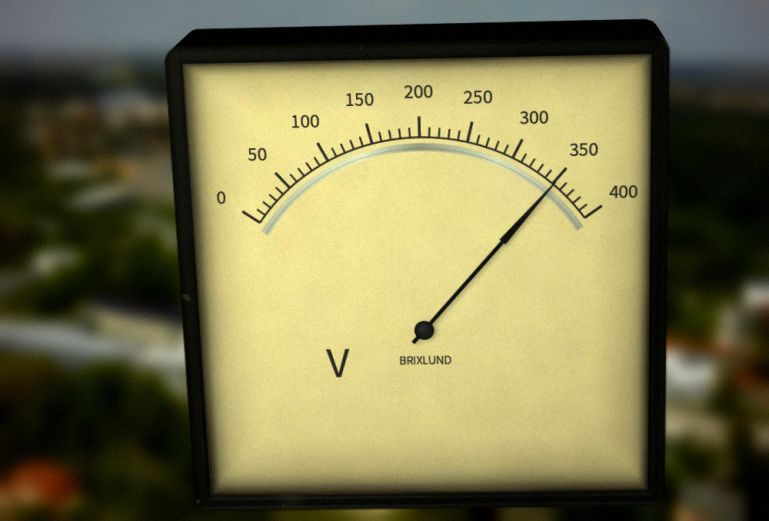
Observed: 350 V
